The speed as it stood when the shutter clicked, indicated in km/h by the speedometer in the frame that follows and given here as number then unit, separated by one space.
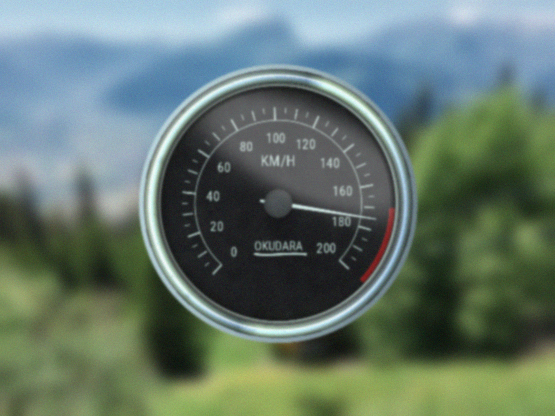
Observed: 175 km/h
